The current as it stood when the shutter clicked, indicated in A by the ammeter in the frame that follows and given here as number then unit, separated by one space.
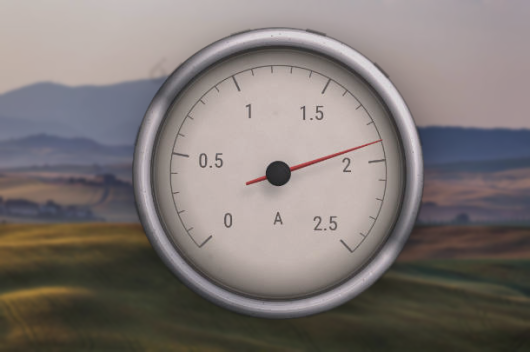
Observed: 1.9 A
